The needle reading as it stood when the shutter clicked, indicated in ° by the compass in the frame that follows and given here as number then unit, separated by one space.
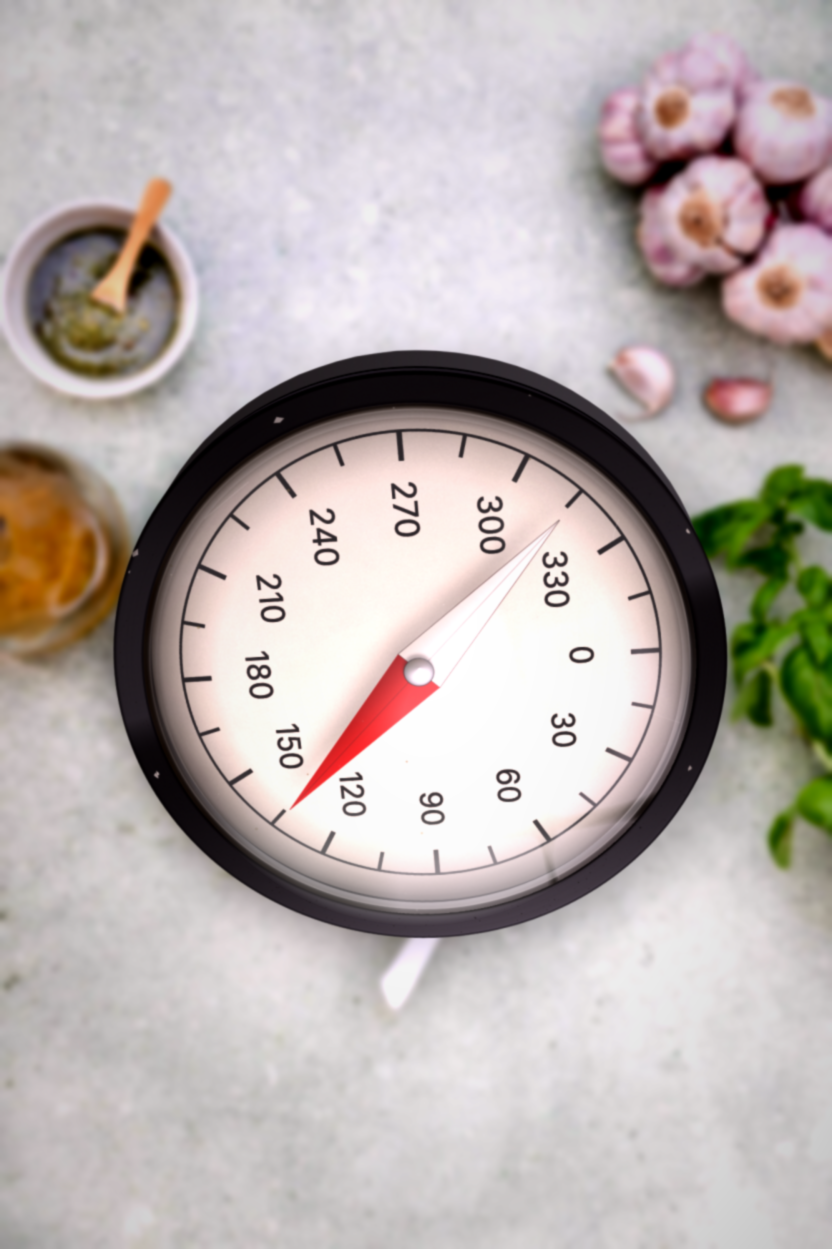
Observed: 135 °
